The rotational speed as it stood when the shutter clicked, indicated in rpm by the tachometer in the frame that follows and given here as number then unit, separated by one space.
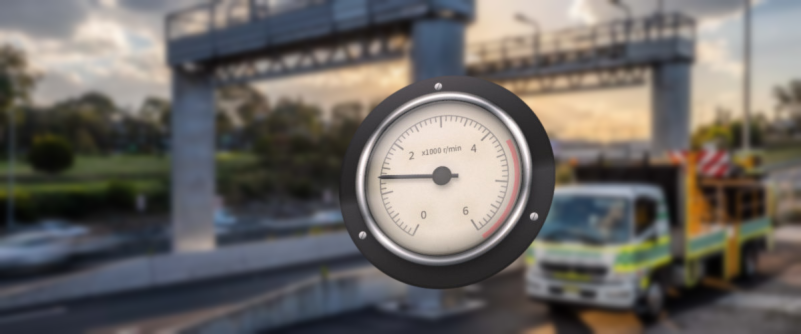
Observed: 1300 rpm
